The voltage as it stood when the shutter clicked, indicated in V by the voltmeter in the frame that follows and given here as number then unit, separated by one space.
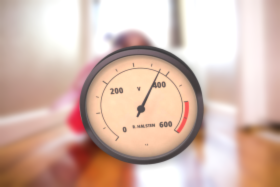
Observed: 375 V
